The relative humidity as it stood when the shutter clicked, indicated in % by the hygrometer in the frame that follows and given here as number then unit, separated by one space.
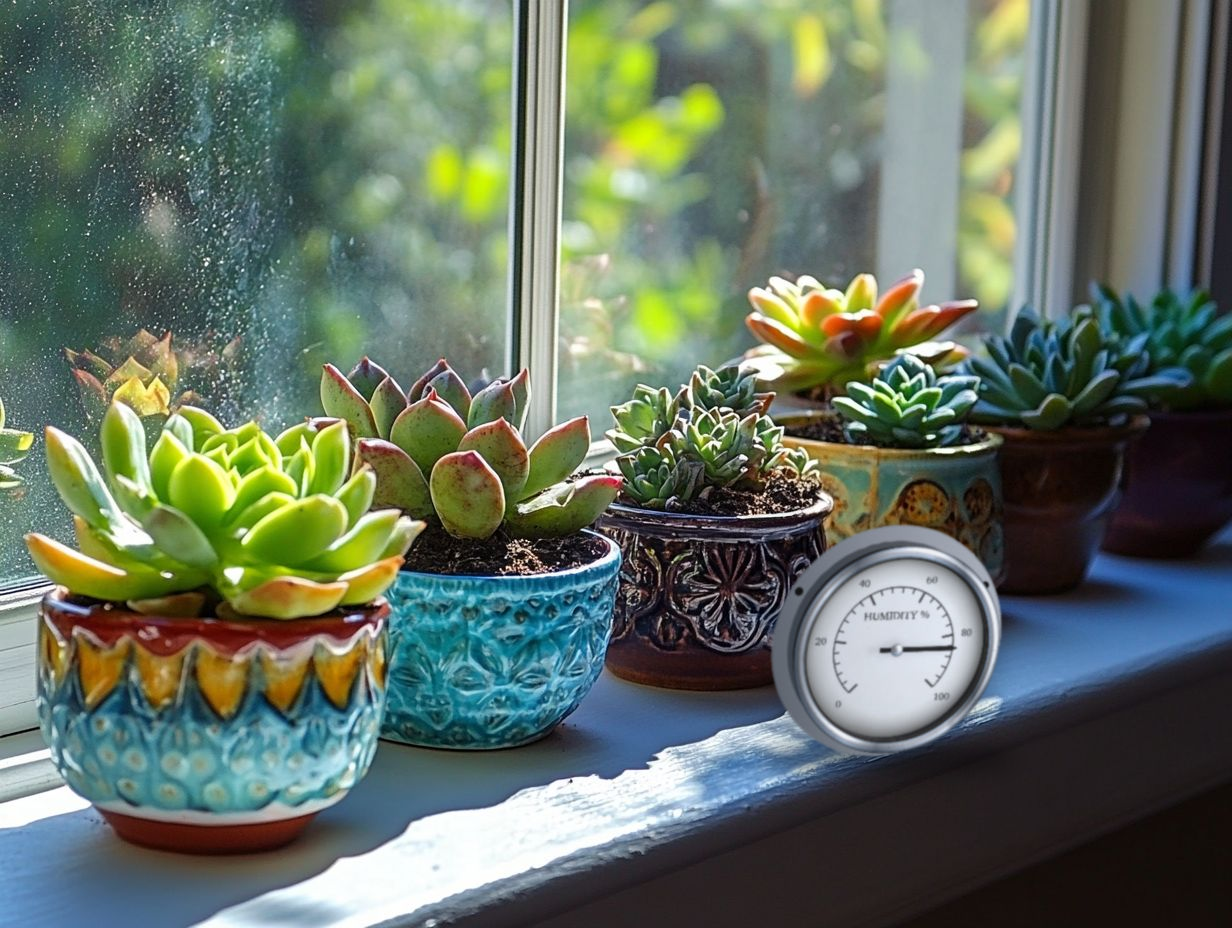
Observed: 84 %
